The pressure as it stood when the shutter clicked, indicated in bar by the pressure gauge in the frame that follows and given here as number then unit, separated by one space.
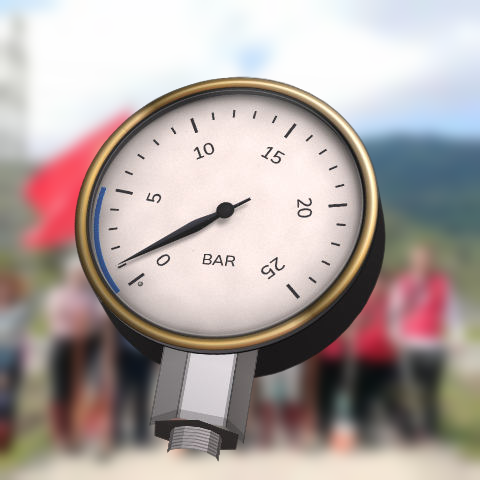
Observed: 1 bar
